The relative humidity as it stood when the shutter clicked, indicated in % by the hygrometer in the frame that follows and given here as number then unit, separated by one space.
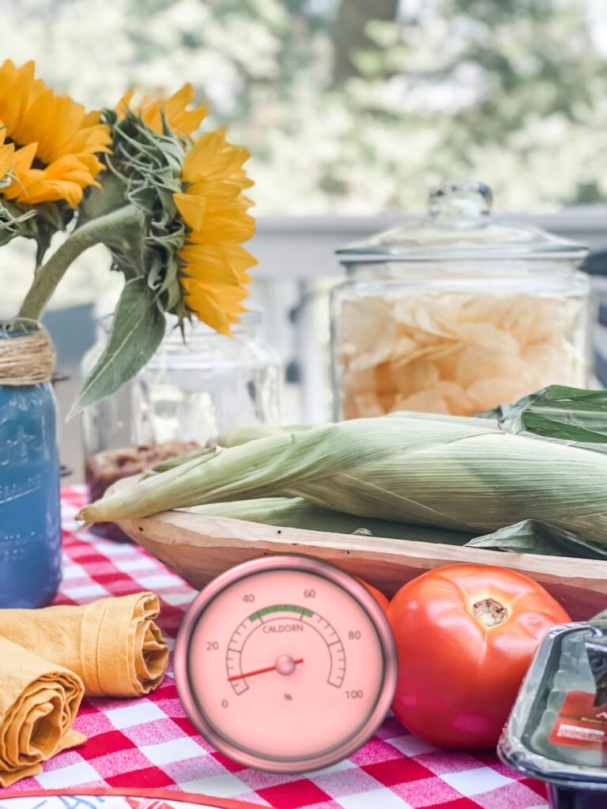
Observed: 8 %
